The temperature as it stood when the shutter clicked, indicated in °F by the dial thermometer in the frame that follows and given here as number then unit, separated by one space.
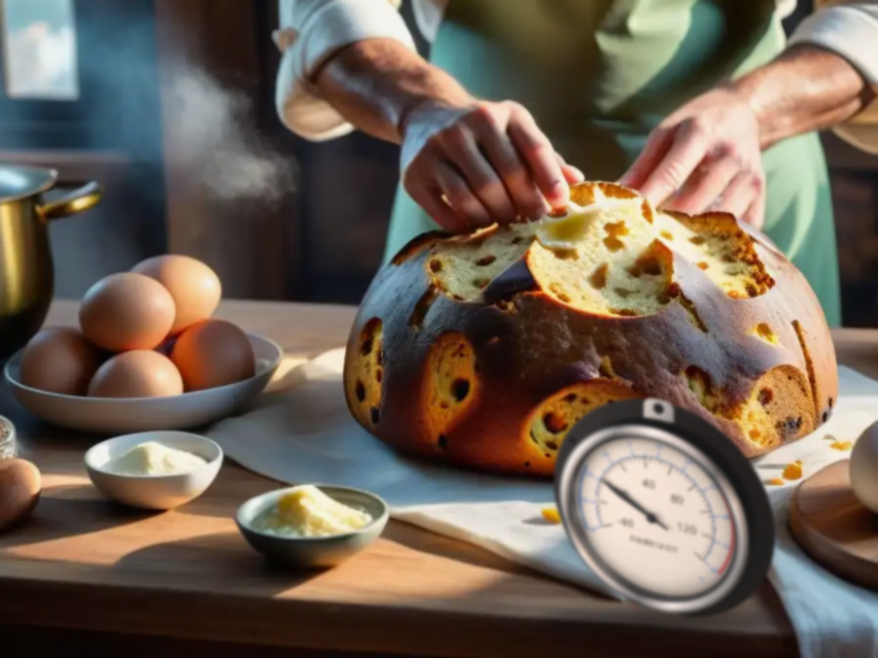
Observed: 0 °F
